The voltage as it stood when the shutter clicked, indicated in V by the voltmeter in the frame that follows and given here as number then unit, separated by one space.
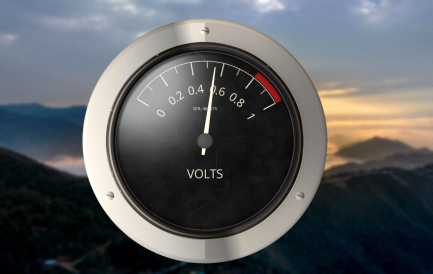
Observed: 0.55 V
